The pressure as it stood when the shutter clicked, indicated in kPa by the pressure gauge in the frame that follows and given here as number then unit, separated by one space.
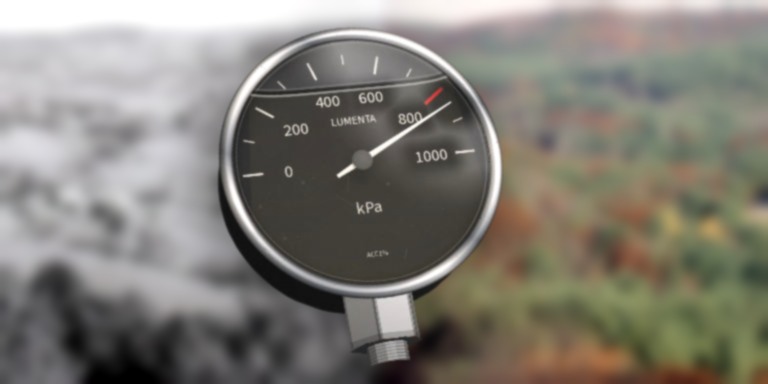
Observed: 850 kPa
